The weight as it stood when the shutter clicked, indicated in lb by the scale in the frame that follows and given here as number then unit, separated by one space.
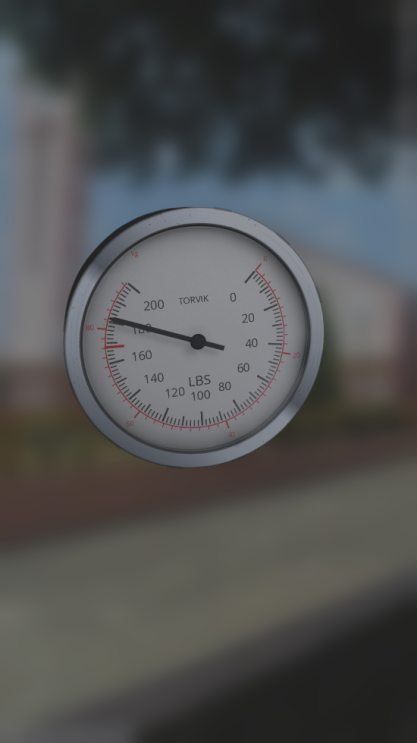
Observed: 182 lb
